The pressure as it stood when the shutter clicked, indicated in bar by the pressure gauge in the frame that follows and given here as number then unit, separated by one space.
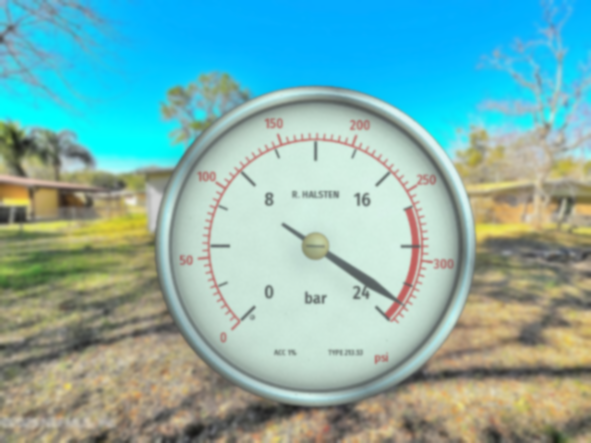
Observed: 23 bar
